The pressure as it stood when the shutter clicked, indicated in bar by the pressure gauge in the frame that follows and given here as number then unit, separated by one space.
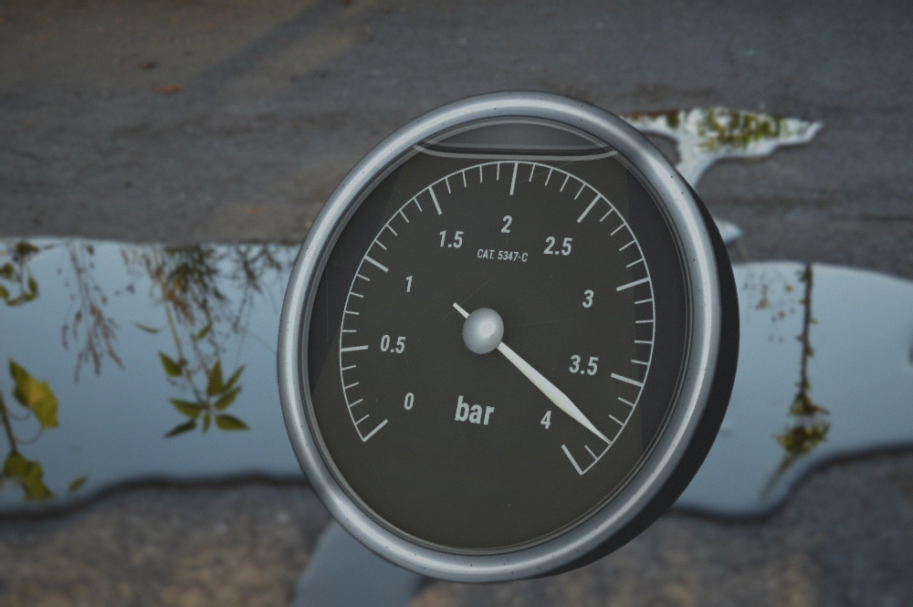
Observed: 3.8 bar
